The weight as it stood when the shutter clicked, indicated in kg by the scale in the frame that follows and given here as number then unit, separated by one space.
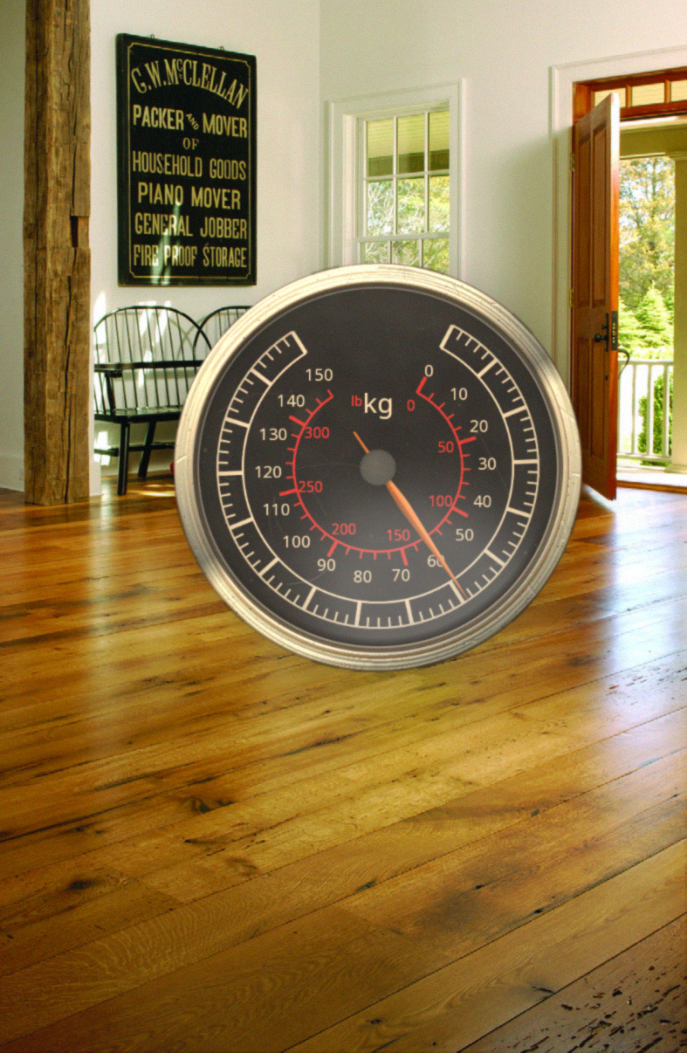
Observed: 59 kg
